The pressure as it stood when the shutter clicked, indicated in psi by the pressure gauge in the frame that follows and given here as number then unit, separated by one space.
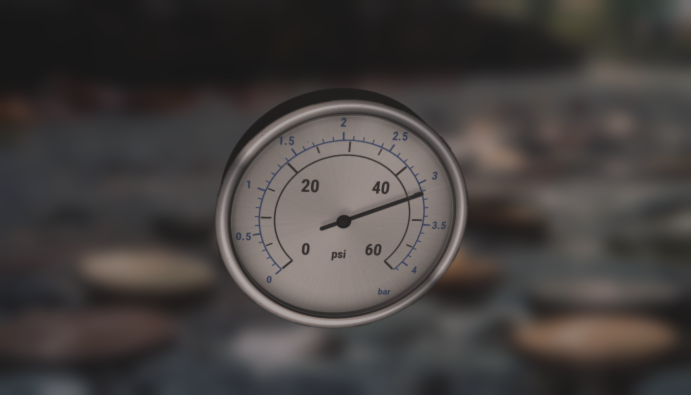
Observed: 45 psi
